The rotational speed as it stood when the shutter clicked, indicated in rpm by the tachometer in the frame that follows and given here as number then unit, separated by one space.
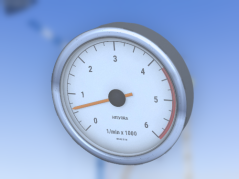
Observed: 625 rpm
